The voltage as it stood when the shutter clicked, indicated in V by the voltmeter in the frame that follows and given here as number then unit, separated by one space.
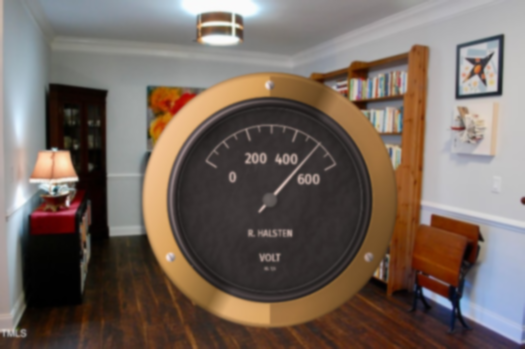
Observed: 500 V
